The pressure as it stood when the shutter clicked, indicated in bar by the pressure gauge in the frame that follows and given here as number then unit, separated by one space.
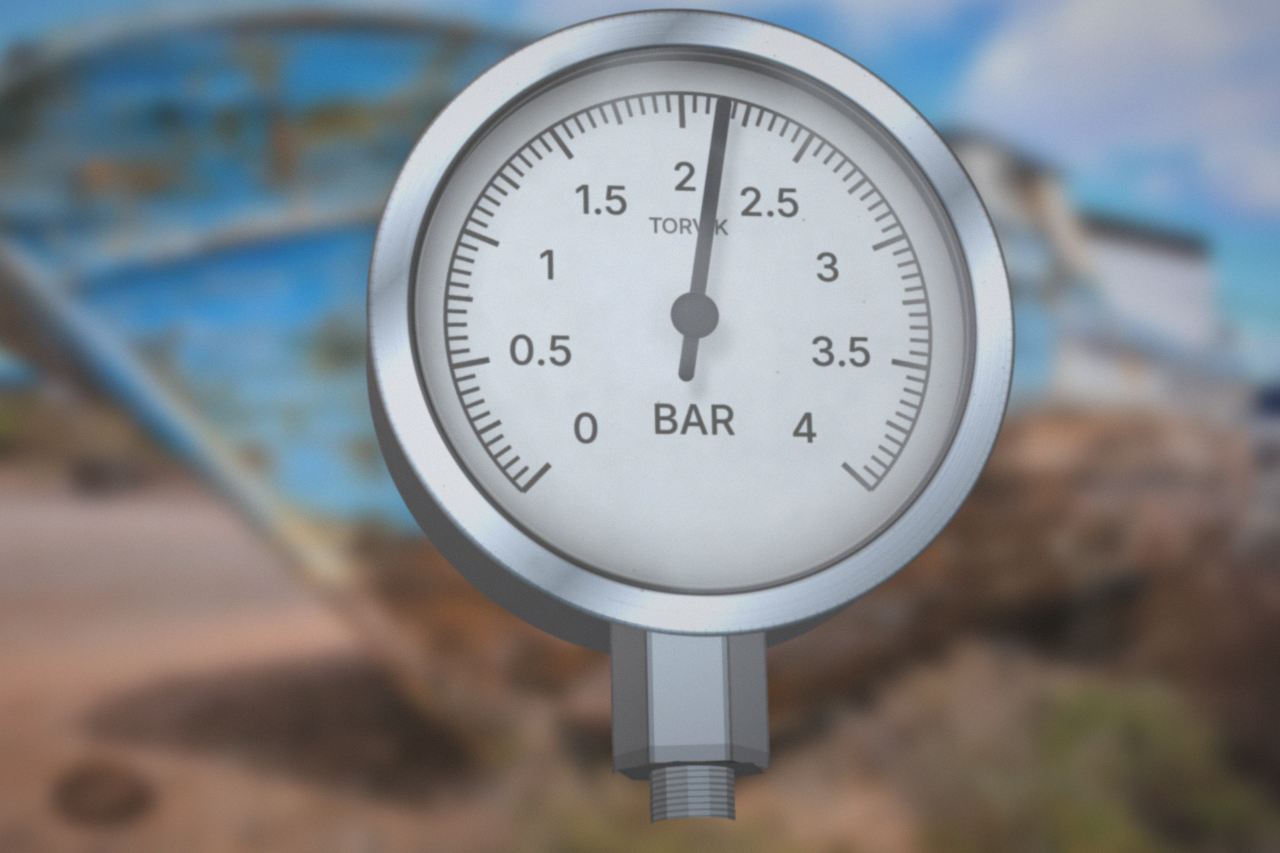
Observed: 2.15 bar
